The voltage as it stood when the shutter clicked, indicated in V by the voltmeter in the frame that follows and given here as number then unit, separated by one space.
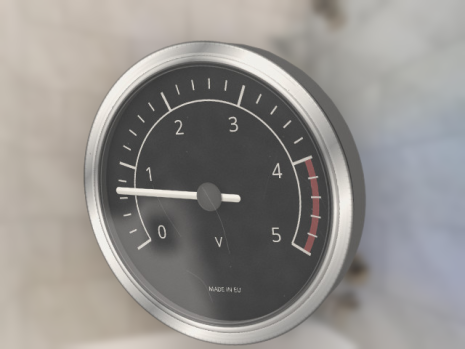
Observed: 0.7 V
